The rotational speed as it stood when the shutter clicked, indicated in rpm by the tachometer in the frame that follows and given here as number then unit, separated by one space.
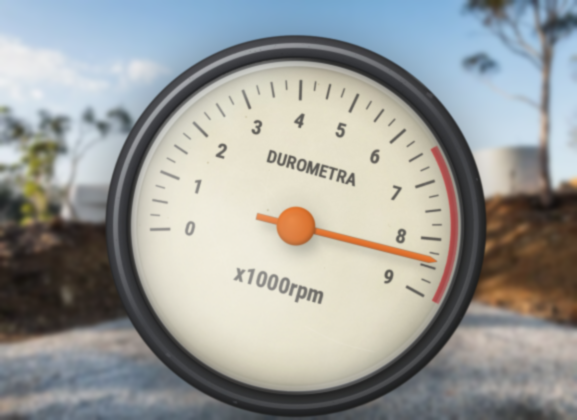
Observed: 8375 rpm
